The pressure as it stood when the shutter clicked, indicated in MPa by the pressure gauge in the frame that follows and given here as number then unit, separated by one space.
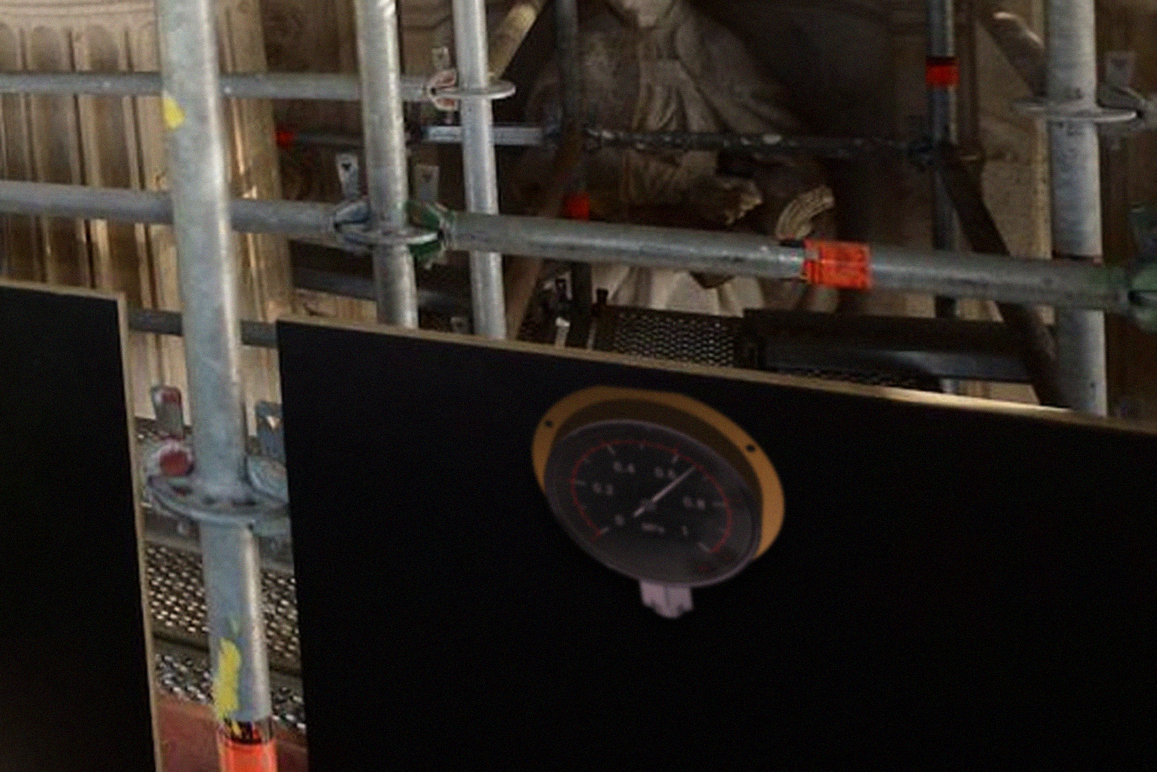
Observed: 0.65 MPa
